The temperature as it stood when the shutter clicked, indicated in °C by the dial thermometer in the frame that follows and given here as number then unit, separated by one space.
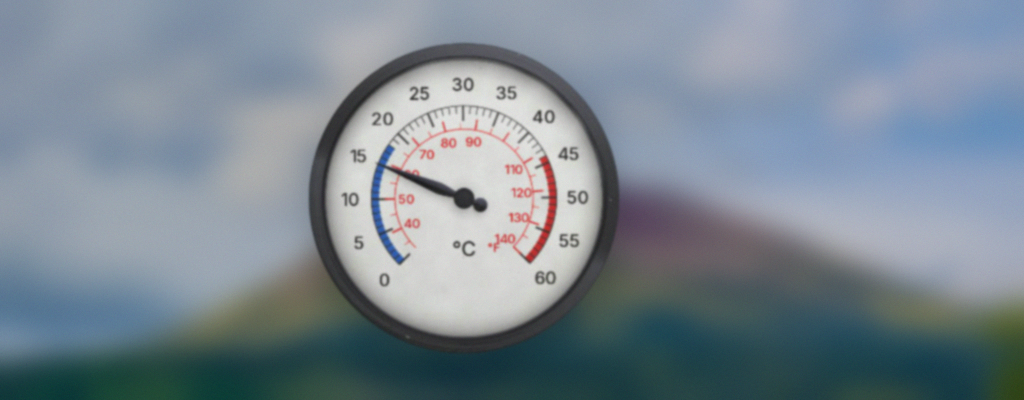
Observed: 15 °C
